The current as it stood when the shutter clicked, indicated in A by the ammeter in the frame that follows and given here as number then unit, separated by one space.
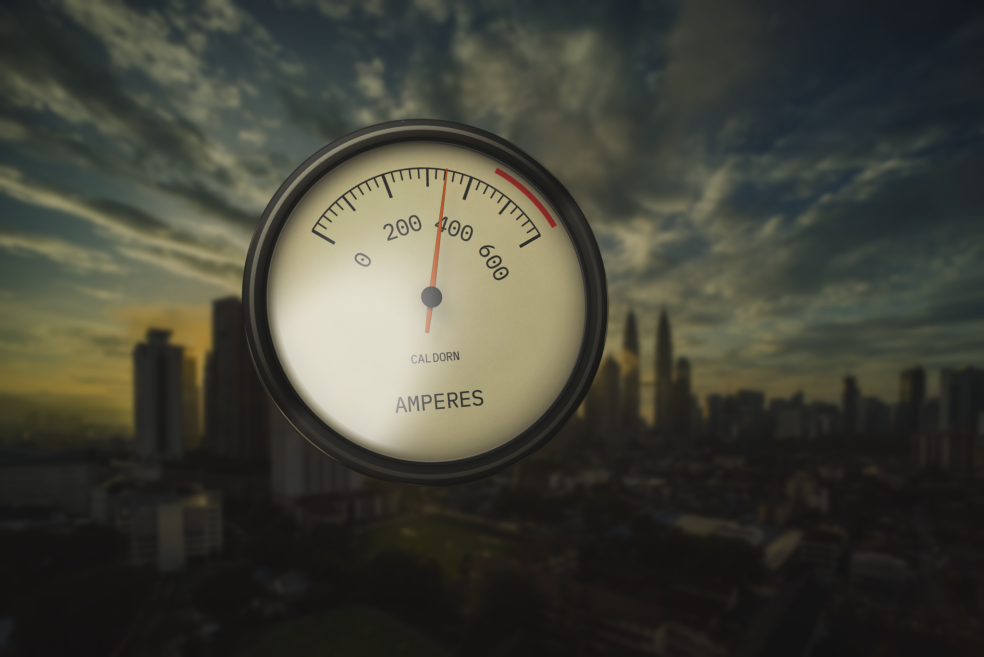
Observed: 340 A
